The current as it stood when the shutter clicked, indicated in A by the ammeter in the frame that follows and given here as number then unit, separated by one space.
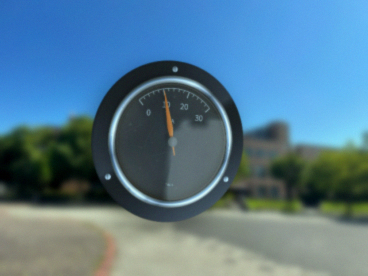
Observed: 10 A
